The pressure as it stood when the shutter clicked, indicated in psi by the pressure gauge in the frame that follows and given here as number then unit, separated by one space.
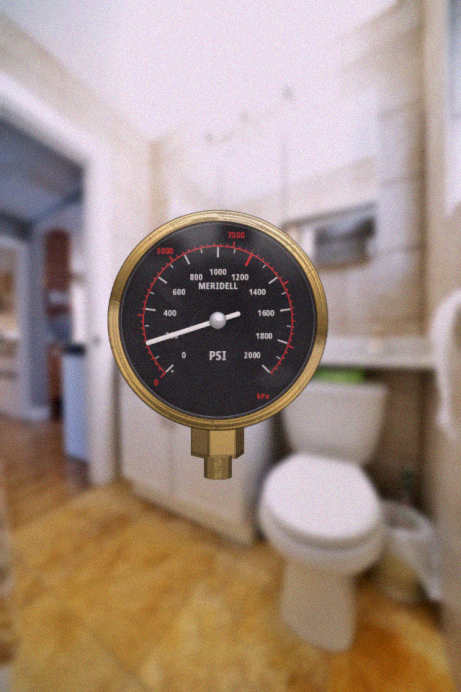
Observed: 200 psi
